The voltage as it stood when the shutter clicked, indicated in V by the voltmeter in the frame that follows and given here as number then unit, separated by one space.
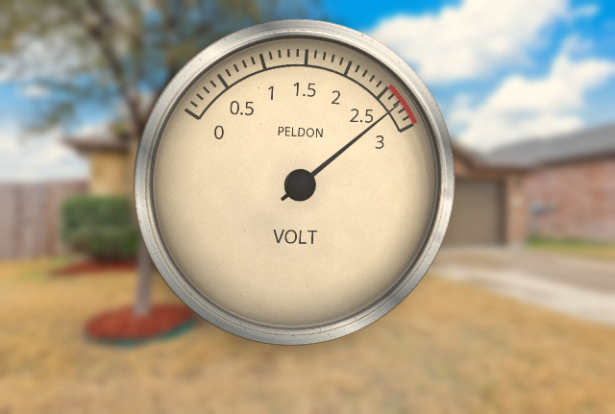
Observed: 2.7 V
